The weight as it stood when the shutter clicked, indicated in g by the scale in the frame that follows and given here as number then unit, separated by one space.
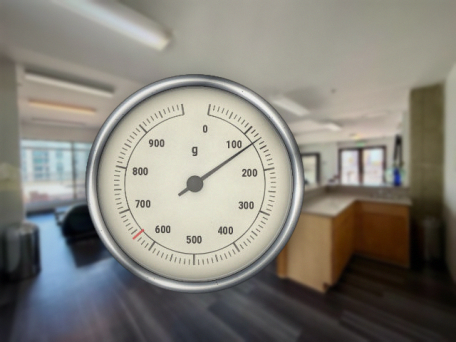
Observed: 130 g
